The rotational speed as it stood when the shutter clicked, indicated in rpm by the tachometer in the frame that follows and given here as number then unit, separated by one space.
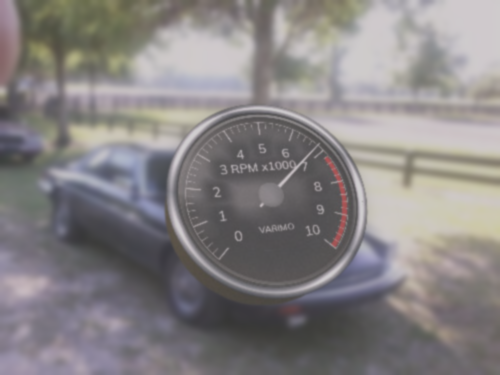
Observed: 6800 rpm
